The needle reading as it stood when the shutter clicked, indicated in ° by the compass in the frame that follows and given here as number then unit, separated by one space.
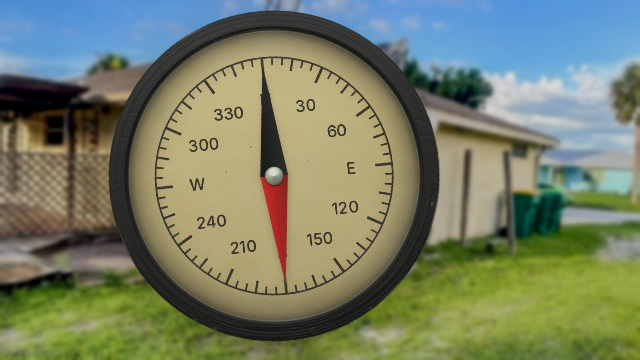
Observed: 180 °
